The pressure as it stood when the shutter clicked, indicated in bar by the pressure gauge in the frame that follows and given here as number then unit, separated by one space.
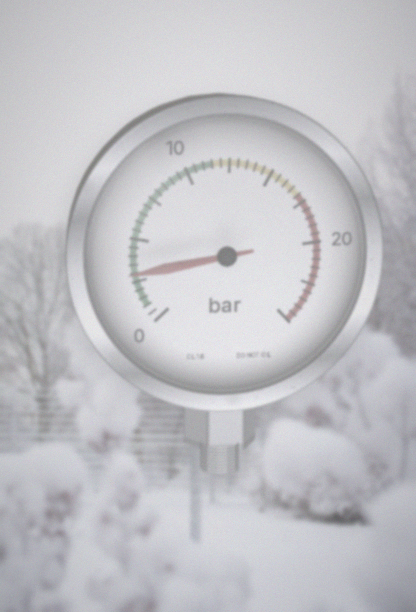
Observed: 3 bar
